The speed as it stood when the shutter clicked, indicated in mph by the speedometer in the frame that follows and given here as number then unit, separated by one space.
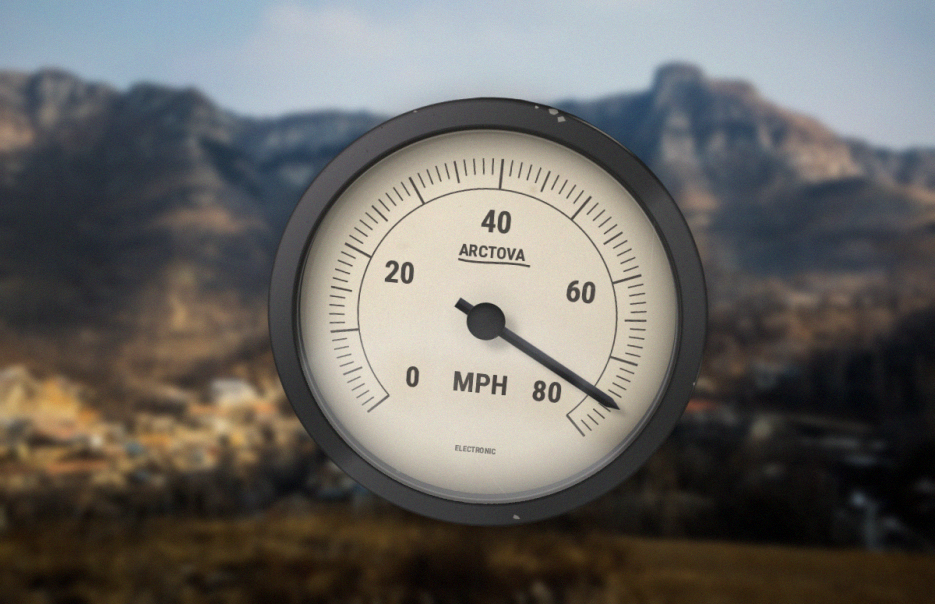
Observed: 75 mph
